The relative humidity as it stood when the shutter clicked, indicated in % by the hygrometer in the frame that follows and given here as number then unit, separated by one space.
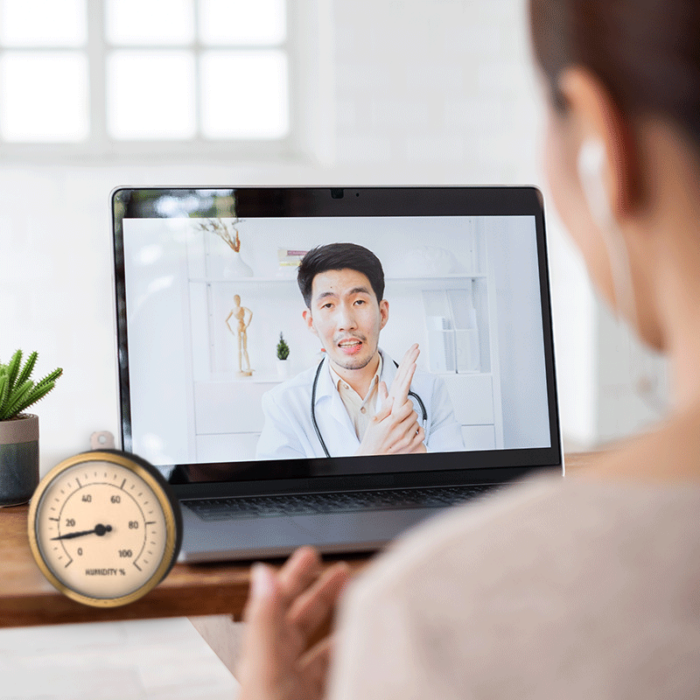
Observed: 12 %
